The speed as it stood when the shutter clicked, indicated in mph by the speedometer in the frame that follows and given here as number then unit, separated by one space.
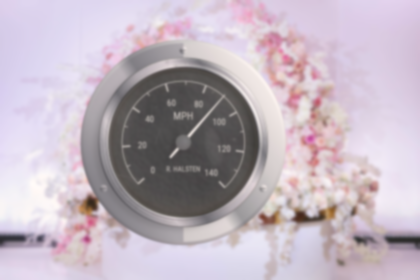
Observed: 90 mph
